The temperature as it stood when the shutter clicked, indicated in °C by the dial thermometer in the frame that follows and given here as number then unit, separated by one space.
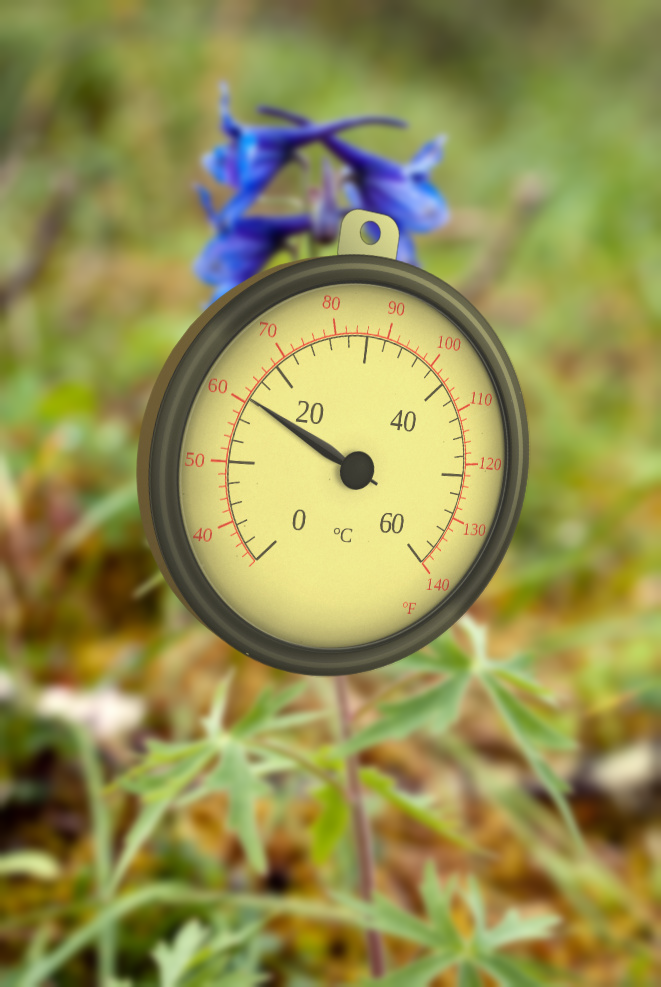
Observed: 16 °C
